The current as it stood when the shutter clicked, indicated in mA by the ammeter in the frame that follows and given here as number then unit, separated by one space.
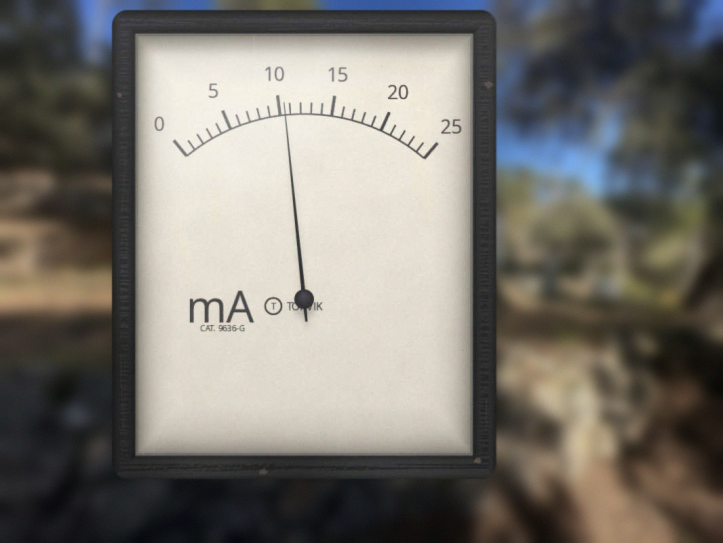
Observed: 10.5 mA
